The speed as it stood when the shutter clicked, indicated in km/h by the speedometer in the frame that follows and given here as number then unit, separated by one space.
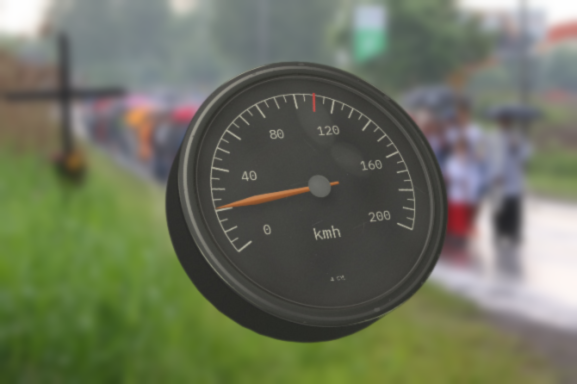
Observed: 20 km/h
